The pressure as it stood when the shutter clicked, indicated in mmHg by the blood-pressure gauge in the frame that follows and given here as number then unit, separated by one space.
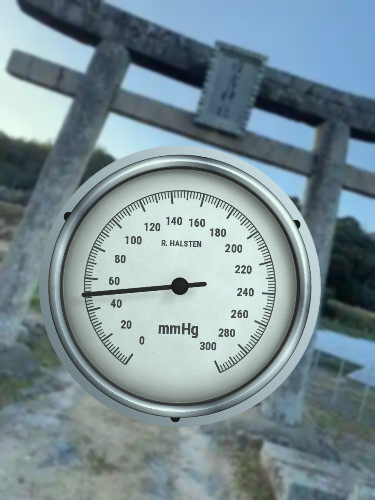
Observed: 50 mmHg
